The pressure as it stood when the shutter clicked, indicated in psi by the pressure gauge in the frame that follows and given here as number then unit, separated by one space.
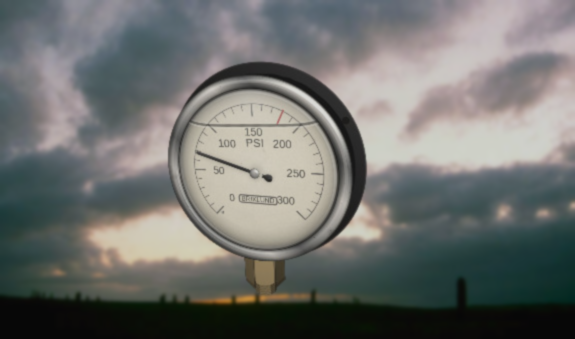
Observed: 70 psi
